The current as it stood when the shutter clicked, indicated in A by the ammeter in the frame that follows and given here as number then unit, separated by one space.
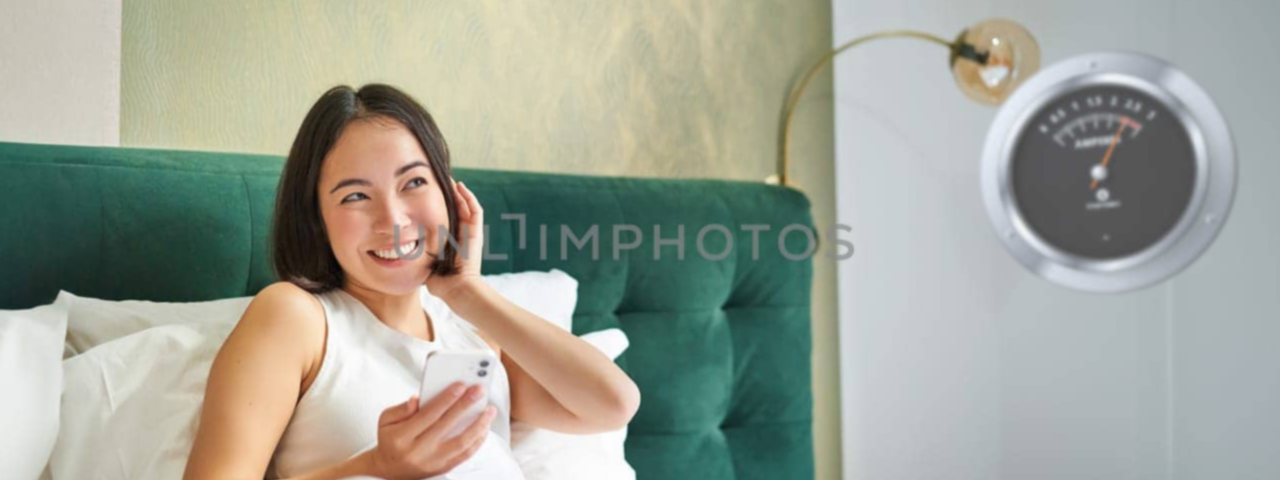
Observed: 2.5 A
